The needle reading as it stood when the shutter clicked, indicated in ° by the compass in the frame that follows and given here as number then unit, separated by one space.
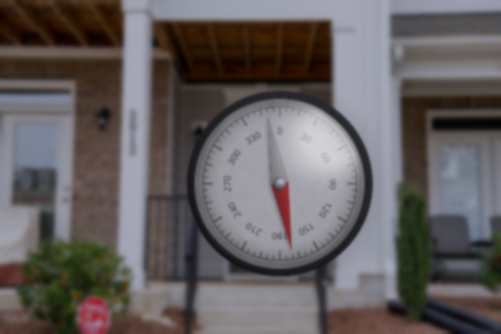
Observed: 170 °
